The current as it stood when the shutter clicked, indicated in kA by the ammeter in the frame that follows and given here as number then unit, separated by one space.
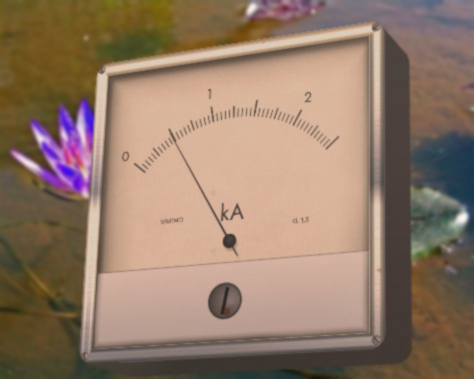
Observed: 0.5 kA
